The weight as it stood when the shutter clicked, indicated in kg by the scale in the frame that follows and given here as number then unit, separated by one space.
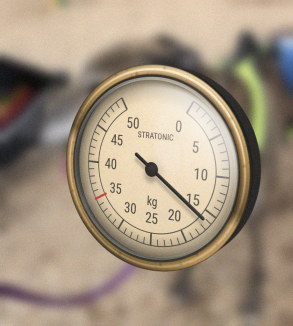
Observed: 16 kg
